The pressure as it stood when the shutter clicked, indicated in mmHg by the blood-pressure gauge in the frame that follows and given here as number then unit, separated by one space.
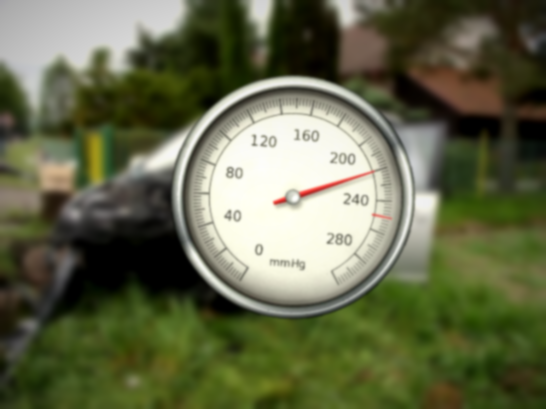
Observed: 220 mmHg
